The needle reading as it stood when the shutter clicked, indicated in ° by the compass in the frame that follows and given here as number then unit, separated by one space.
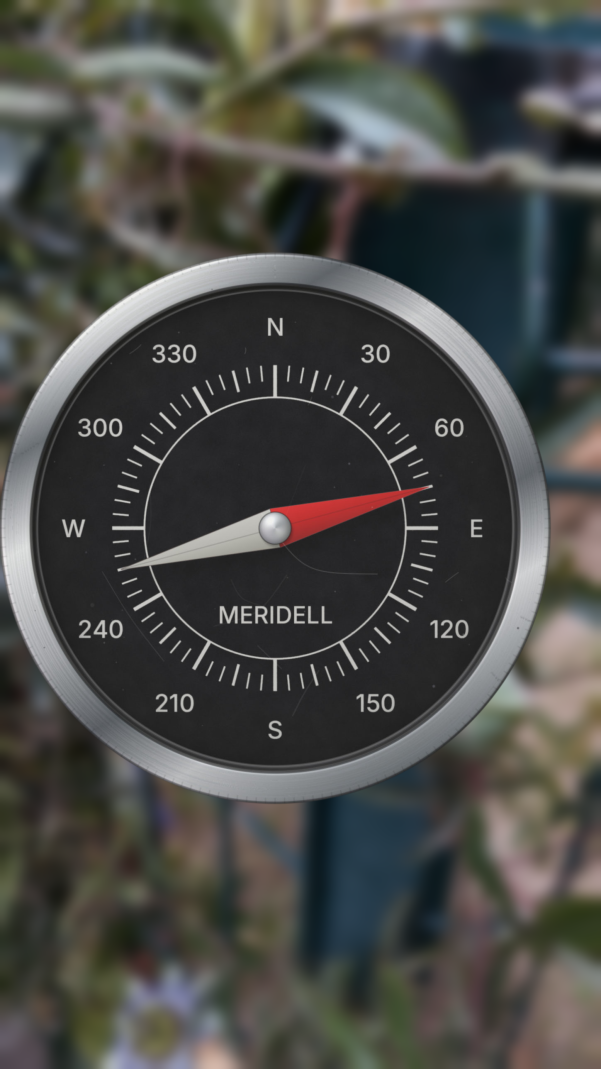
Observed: 75 °
